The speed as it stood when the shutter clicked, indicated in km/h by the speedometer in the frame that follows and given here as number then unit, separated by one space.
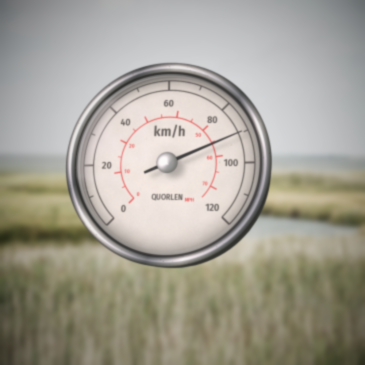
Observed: 90 km/h
